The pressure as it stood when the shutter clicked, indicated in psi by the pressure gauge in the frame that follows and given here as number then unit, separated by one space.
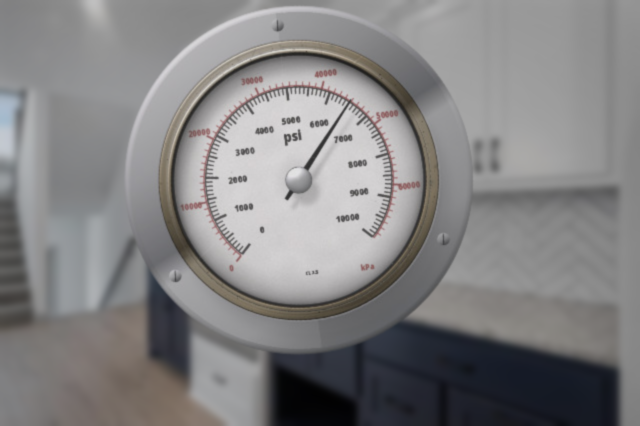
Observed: 6500 psi
